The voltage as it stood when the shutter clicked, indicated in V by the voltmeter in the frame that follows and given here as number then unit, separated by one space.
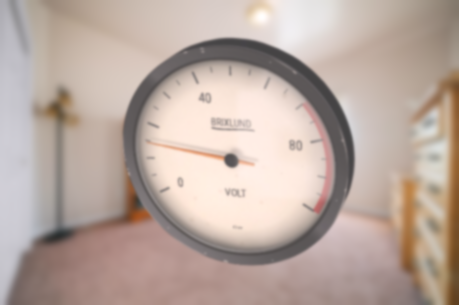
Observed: 15 V
